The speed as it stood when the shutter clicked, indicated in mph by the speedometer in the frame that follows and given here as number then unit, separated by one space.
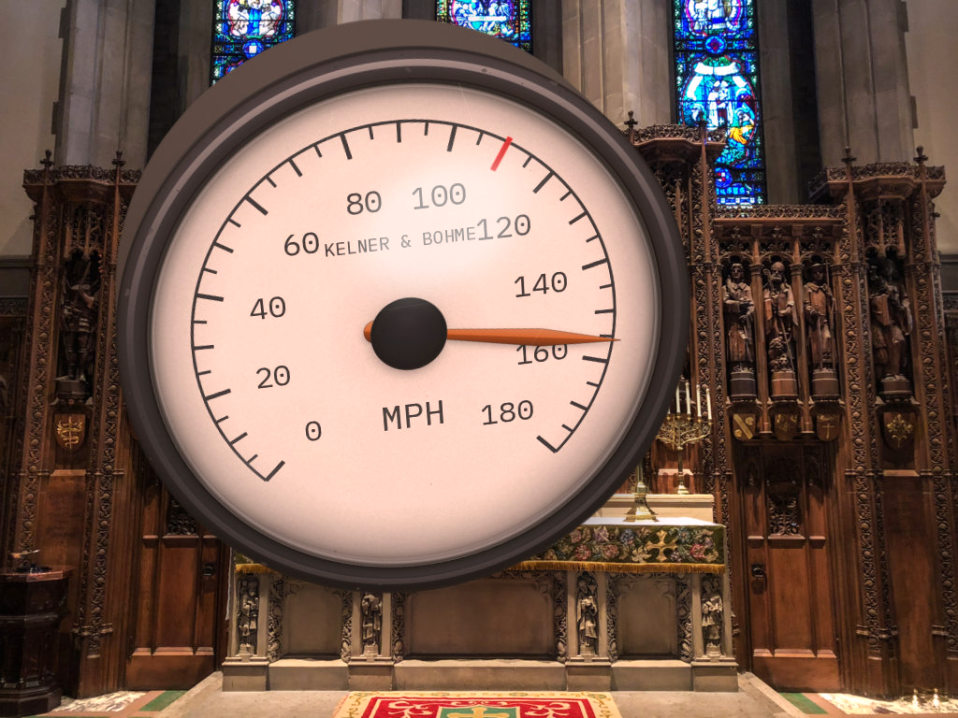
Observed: 155 mph
